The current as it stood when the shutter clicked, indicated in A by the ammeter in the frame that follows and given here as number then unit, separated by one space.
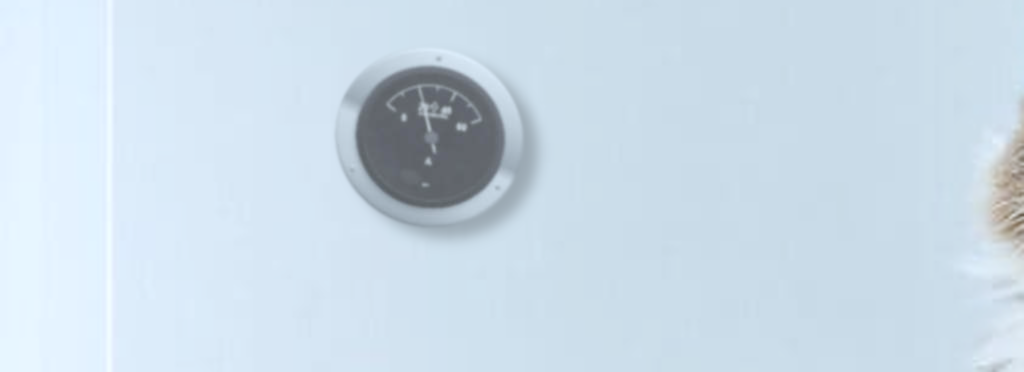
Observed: 20 A
